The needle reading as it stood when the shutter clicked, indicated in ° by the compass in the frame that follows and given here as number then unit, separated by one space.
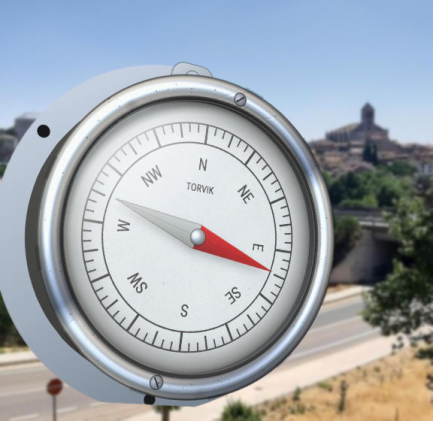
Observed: 105 °
